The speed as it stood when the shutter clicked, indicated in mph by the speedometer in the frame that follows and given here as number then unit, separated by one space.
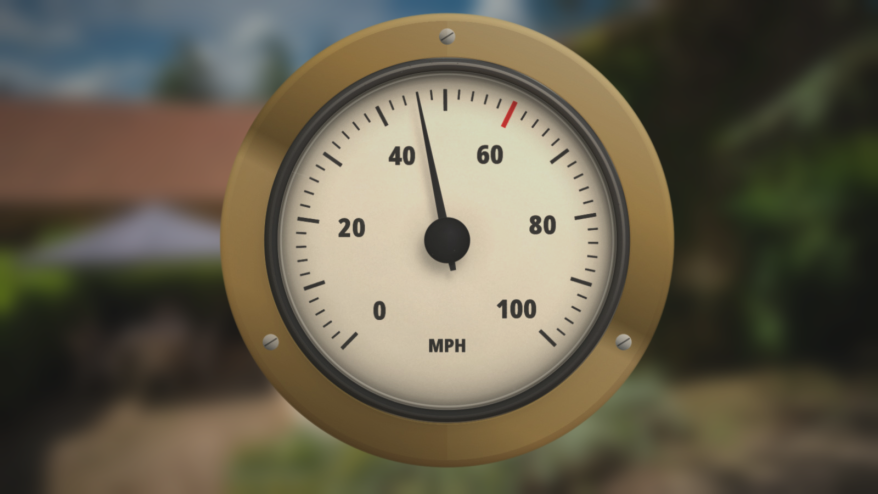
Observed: 46 mph
